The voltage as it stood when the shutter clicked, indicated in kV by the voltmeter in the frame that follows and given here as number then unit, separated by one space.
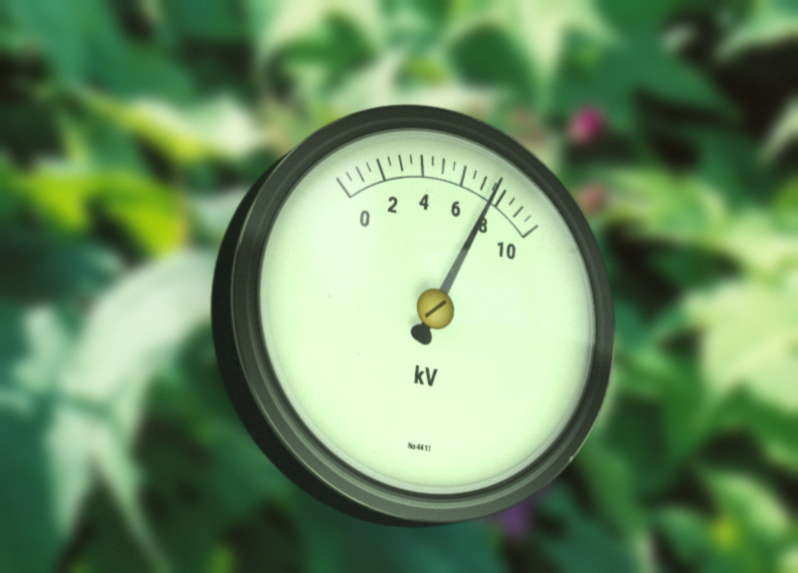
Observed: 7.5 kV
